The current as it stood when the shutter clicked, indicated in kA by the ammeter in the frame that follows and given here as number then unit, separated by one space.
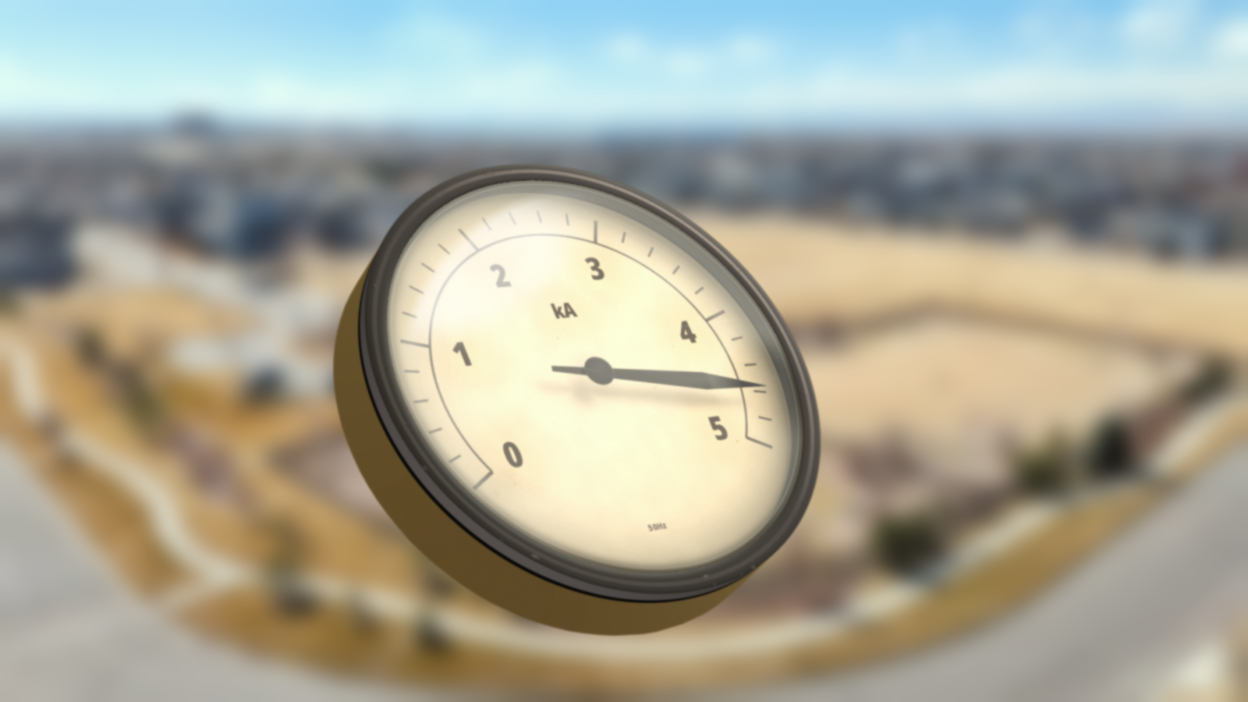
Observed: 4.6 kA
